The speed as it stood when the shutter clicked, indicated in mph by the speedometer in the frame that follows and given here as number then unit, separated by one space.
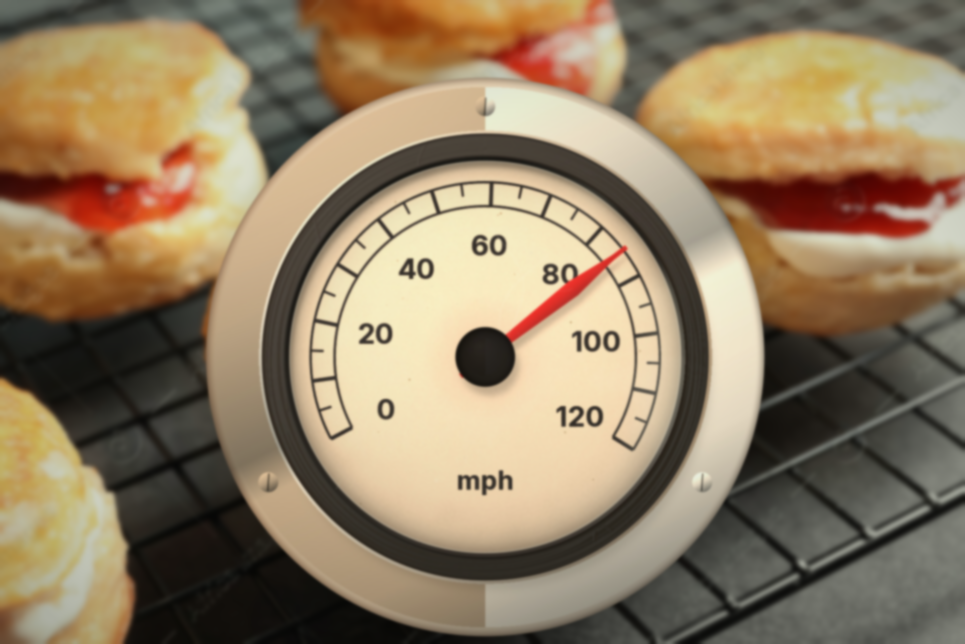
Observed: 85 mph
